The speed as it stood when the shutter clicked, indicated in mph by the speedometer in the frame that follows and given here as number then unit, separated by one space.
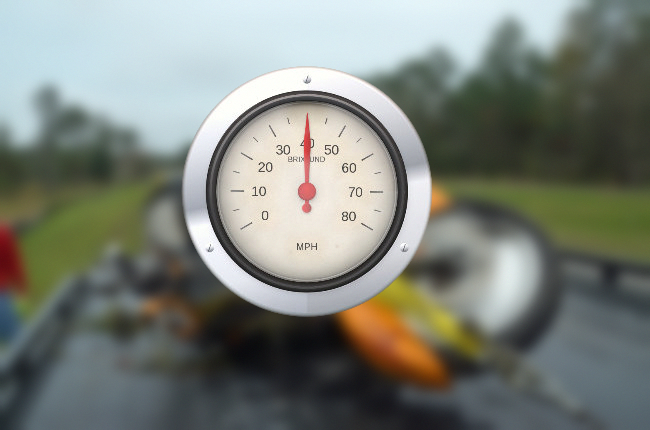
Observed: 40 mph
